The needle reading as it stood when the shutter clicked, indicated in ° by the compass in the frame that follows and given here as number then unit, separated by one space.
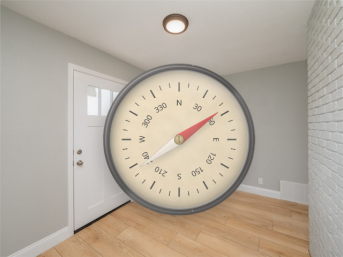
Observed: 55 °
